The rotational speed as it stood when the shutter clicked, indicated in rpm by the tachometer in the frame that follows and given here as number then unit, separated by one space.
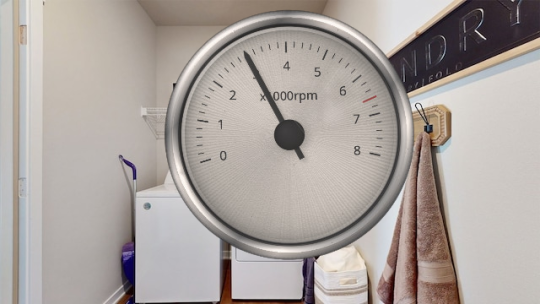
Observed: 3000 rpm
